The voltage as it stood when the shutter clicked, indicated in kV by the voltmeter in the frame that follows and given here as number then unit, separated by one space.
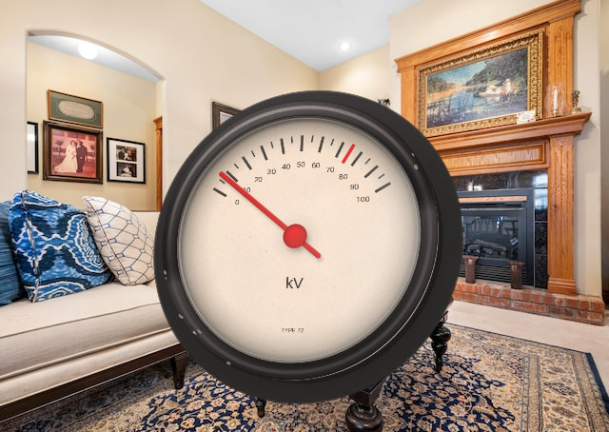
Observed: 7.5 kV
